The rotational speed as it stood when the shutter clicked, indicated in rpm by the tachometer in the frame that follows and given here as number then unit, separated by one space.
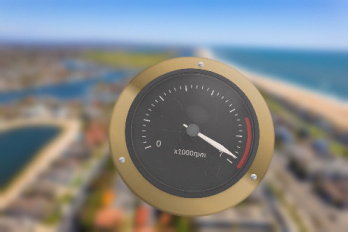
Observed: 6800 rpm
